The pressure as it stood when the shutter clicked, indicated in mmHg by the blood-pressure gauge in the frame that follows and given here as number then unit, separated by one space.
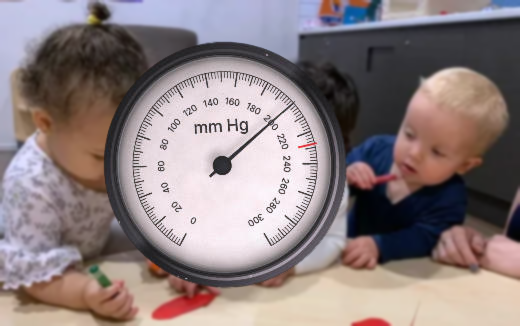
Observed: 200 mmHg
